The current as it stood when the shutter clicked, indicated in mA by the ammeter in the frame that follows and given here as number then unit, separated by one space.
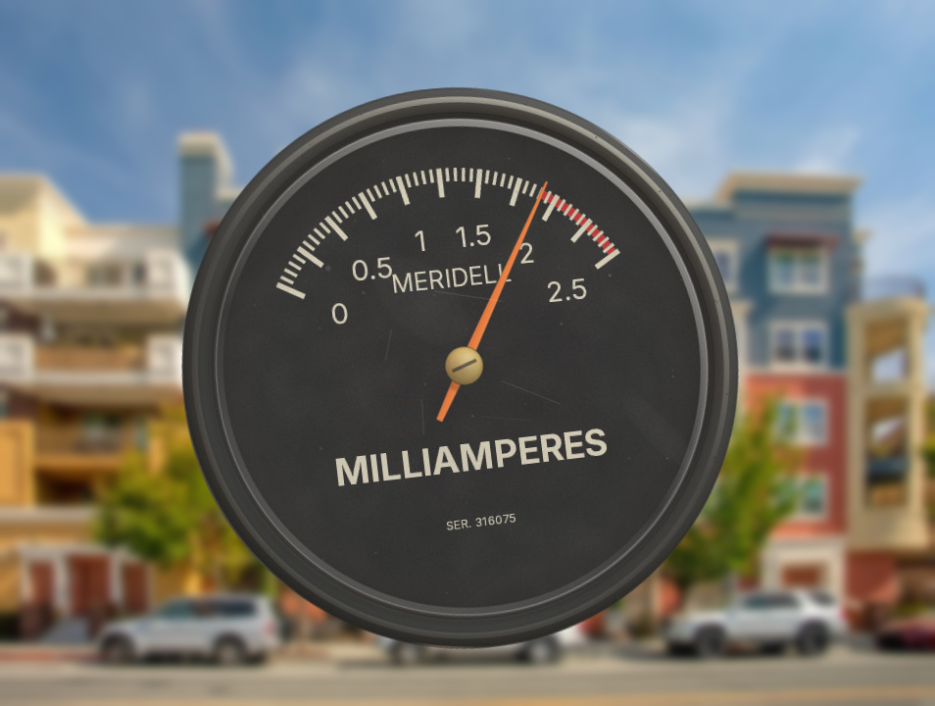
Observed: 1.9 mA
